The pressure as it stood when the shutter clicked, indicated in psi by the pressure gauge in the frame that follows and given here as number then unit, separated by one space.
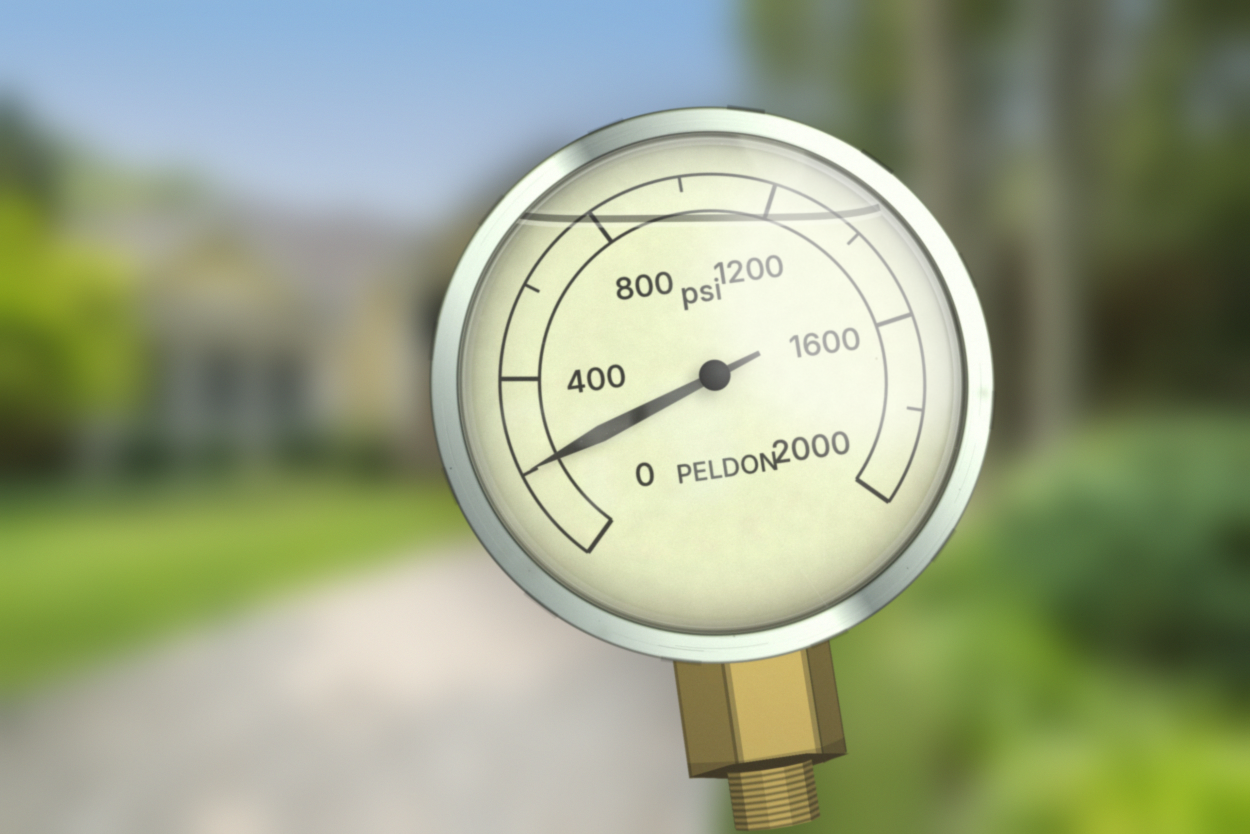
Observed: 200 psi
